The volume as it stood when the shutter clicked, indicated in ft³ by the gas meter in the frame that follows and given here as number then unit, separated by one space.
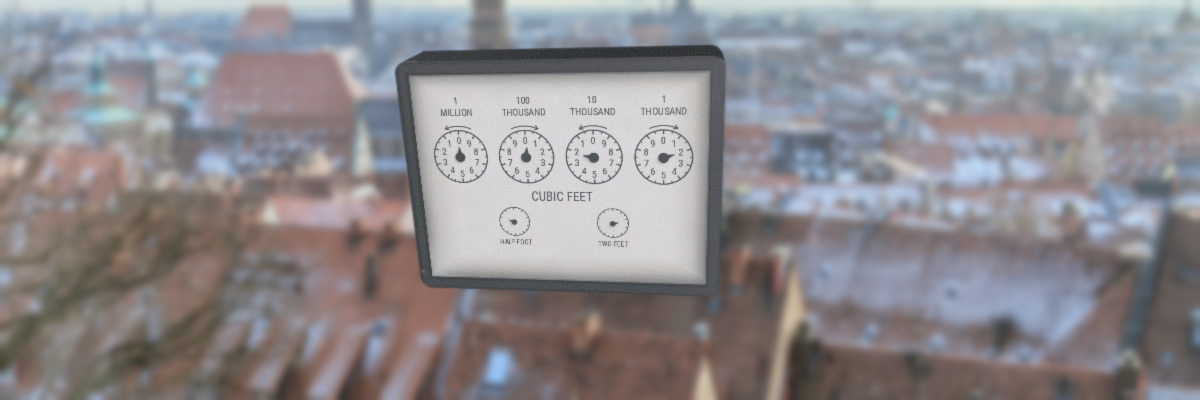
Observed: 2200 ft³
